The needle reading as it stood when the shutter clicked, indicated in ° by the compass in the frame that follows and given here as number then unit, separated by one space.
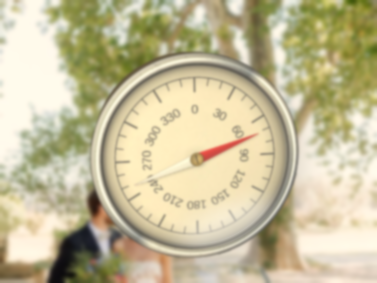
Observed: 70 °
